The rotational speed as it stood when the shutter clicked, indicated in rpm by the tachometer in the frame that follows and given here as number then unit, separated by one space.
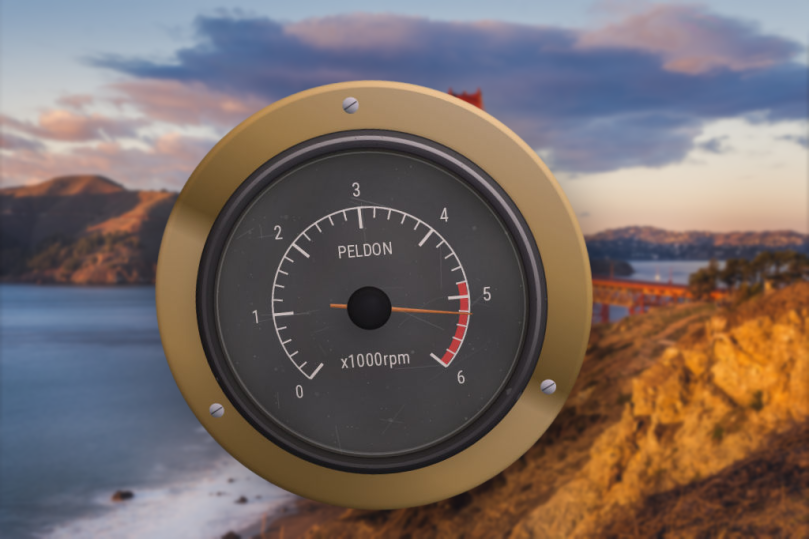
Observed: 5200 rpm
